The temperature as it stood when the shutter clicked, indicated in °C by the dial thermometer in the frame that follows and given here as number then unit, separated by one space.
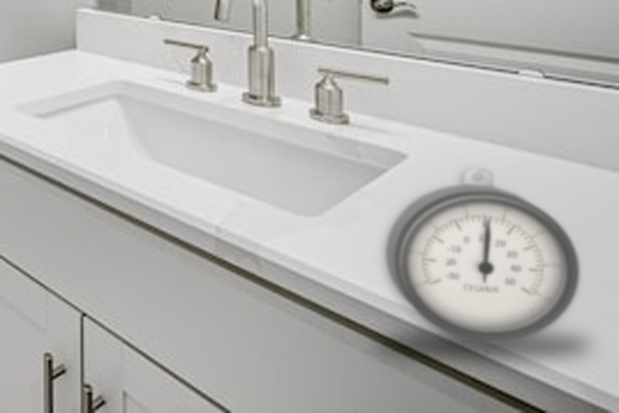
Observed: 10 °C
